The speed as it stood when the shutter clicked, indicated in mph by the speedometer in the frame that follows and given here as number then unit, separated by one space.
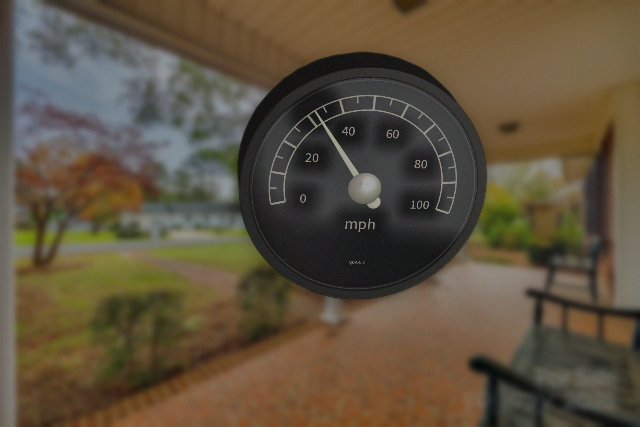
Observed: 32.5 mph
